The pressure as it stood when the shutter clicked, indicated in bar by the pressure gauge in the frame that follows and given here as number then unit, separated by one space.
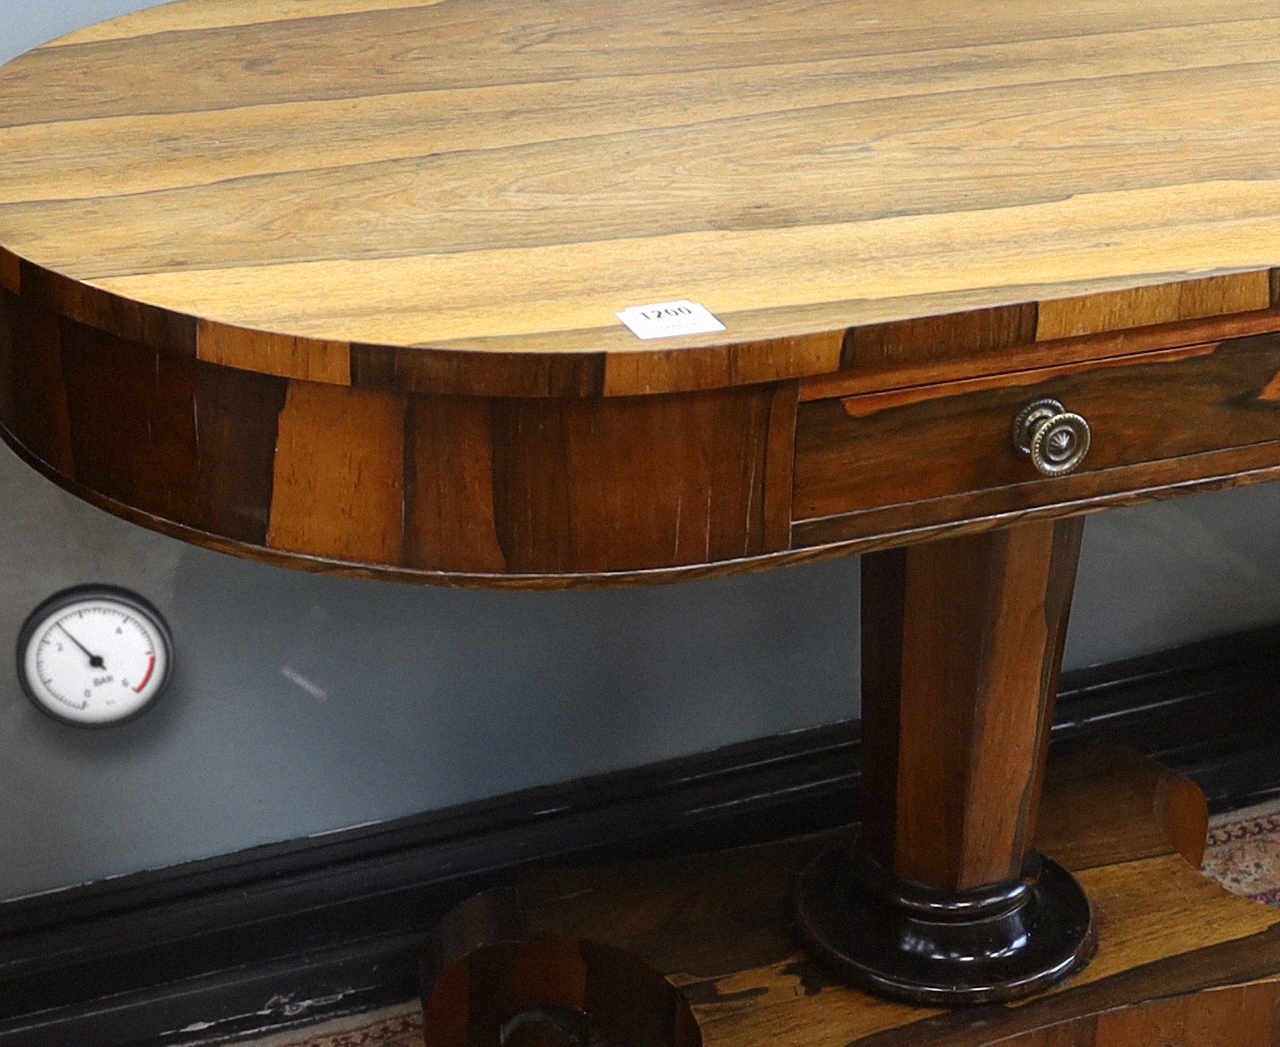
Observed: 2.5 bar
